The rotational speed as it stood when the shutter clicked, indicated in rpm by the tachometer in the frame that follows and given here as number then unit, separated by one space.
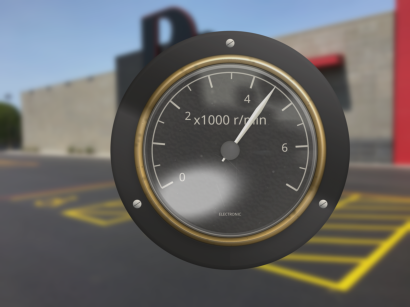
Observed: 4500 rpm
